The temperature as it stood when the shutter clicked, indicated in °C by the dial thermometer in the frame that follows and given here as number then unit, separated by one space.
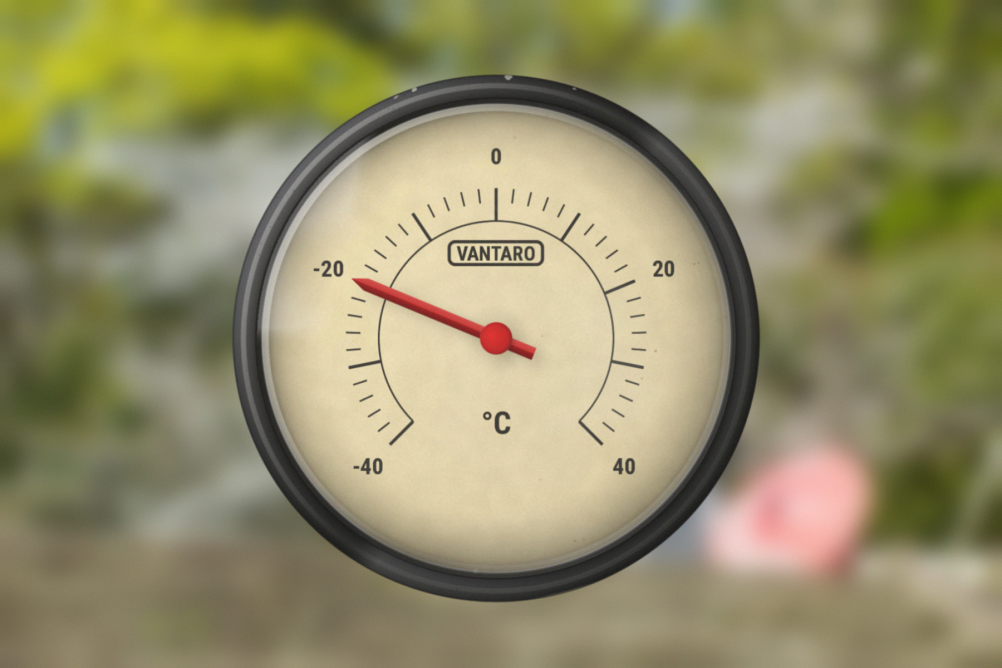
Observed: -20 °C
